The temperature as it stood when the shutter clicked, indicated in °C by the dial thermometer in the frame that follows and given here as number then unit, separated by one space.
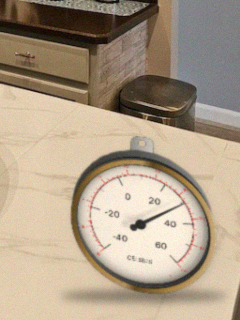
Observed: 30 °C
